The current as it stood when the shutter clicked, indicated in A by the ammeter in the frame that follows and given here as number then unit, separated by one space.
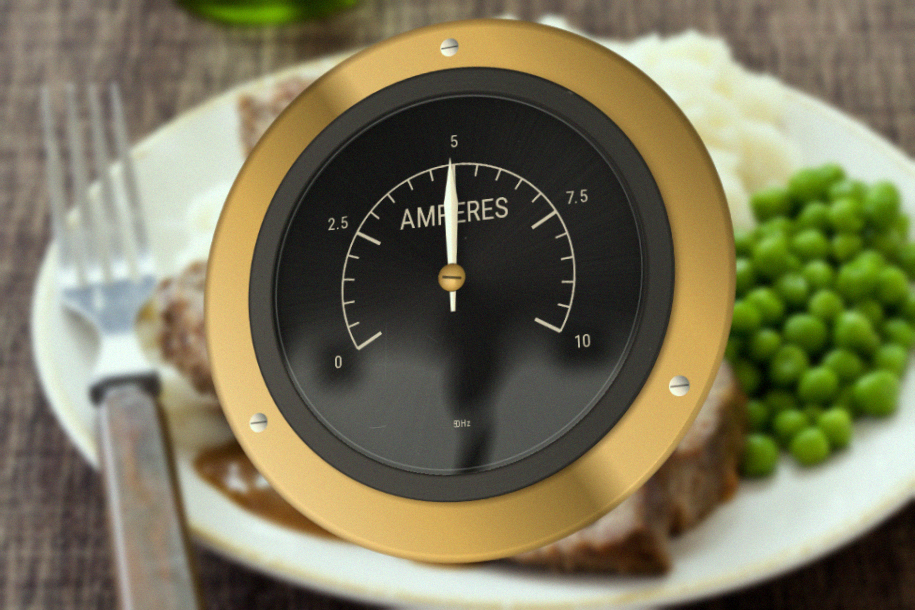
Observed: 5 A
